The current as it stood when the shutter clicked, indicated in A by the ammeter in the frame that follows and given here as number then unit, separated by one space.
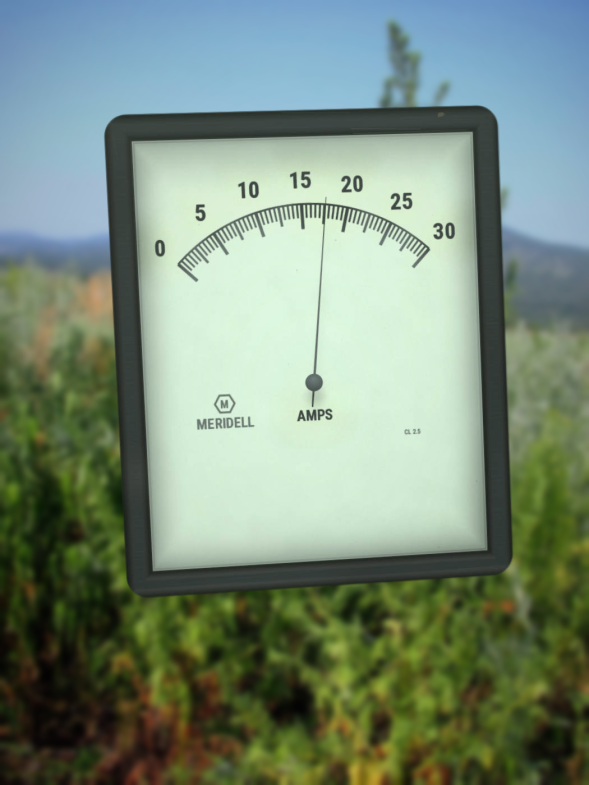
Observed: 17.5 A
